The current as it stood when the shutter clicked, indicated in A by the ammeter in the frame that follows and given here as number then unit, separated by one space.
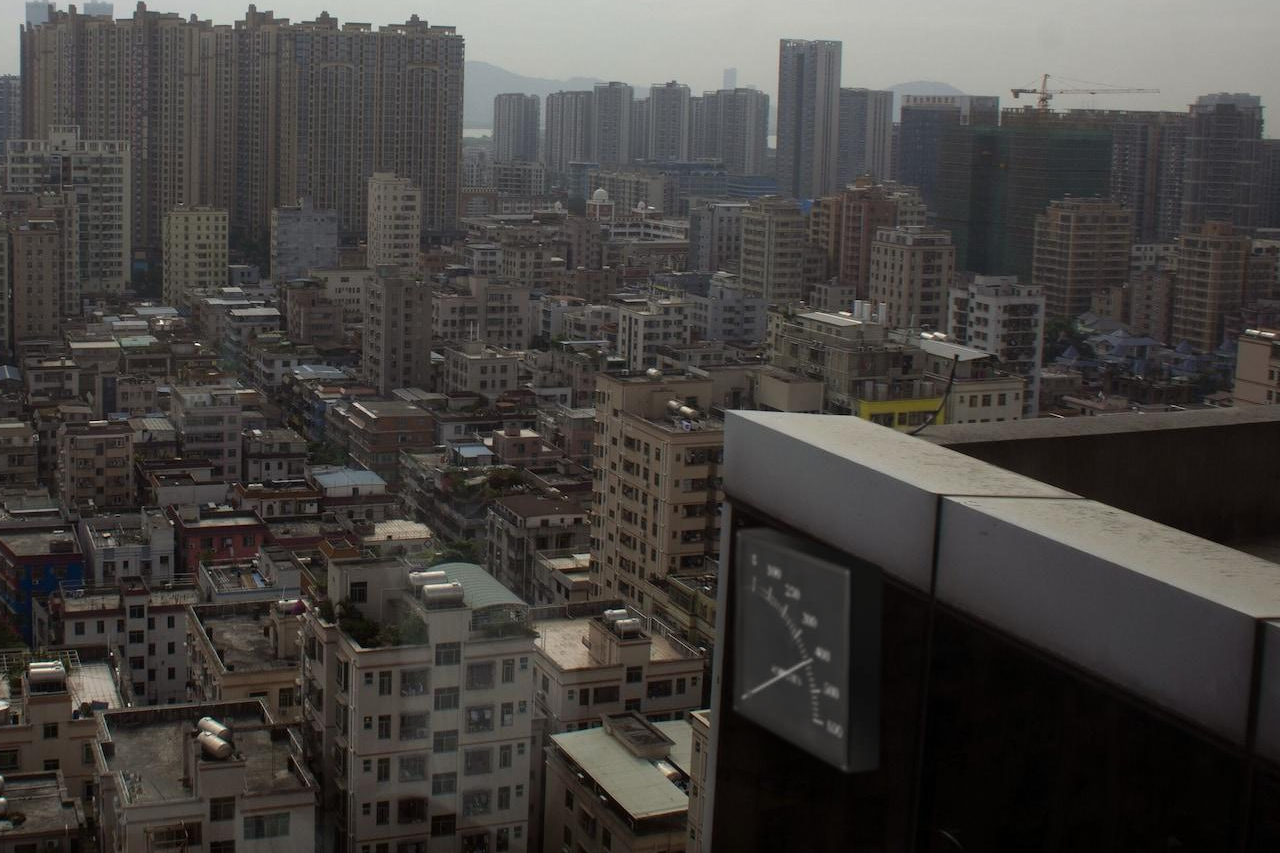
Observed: 400 A
